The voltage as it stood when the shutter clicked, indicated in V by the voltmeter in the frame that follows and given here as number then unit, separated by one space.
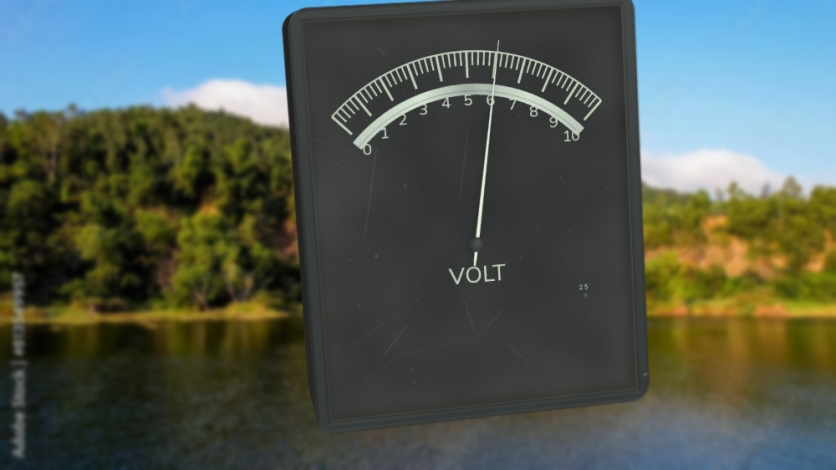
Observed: 6 V
